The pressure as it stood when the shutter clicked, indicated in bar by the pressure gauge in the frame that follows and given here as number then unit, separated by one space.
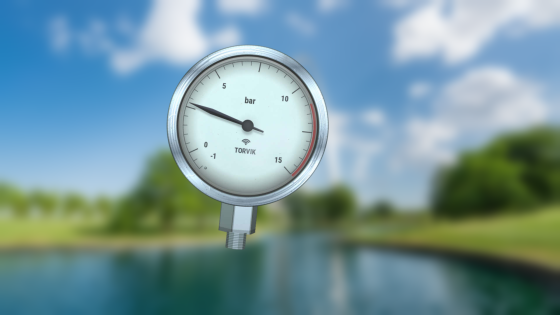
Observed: 2.75 bar
